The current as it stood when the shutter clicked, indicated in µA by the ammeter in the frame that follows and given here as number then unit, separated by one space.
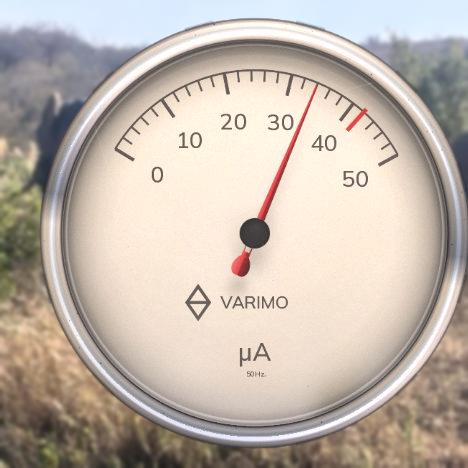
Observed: 34 µA
